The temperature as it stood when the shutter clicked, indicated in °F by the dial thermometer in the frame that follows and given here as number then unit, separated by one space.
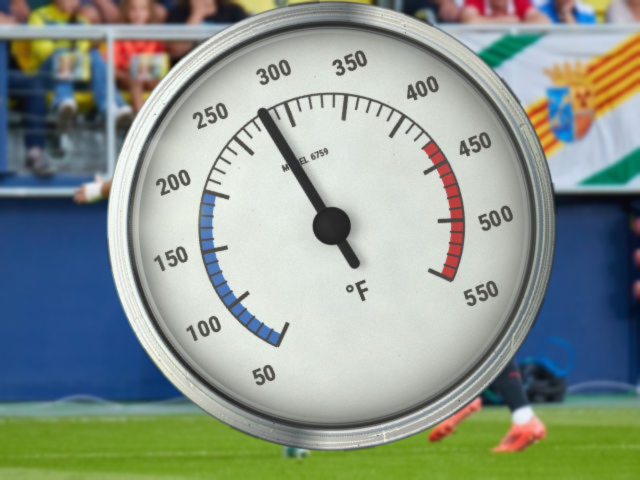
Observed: 280 °F
